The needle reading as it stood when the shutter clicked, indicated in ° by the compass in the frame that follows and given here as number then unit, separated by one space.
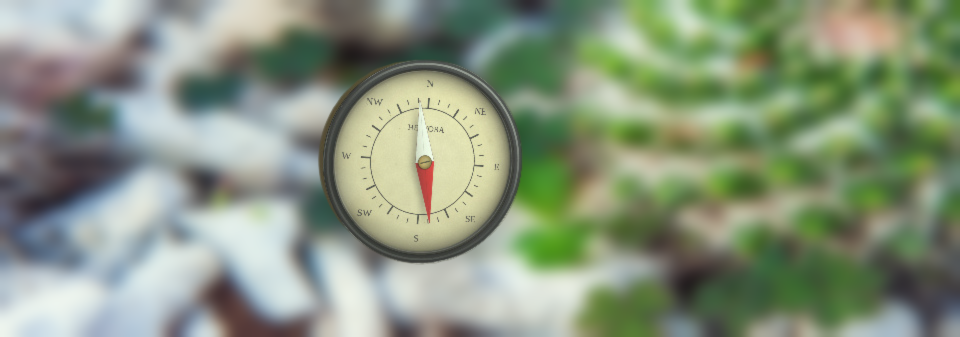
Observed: 170 °
